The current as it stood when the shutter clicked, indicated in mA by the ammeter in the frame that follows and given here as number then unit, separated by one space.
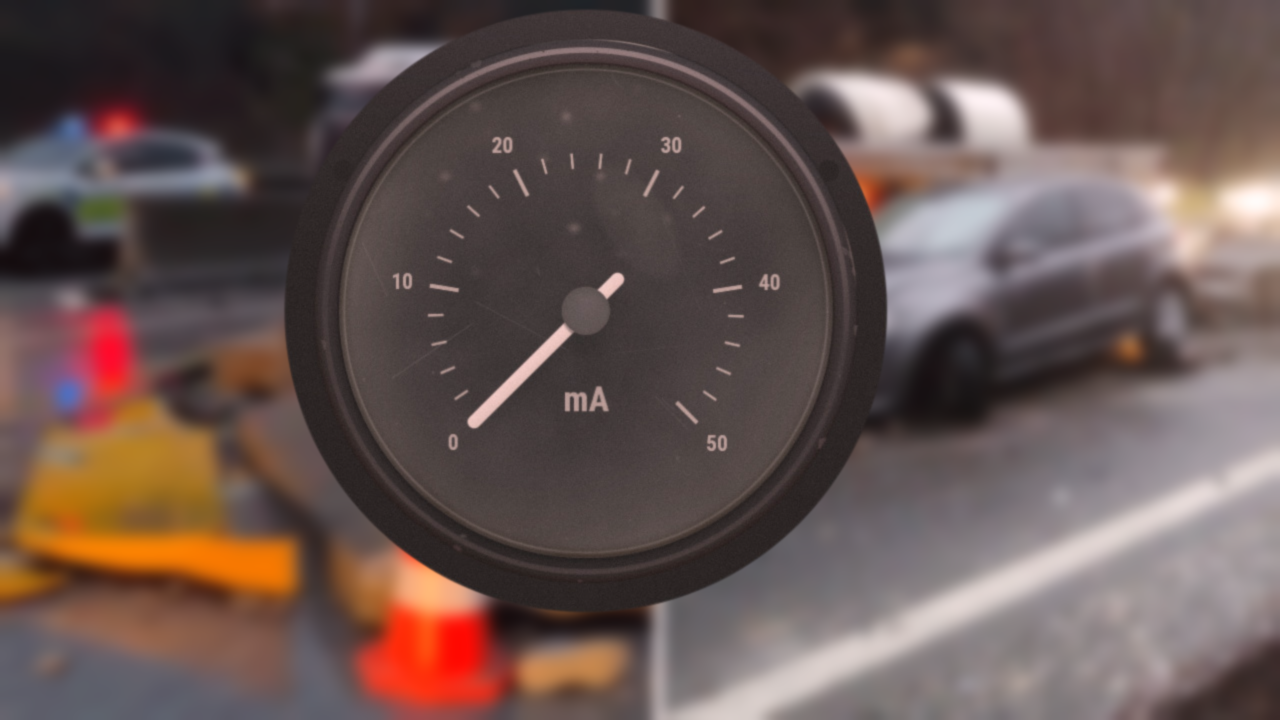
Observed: 0 mA
